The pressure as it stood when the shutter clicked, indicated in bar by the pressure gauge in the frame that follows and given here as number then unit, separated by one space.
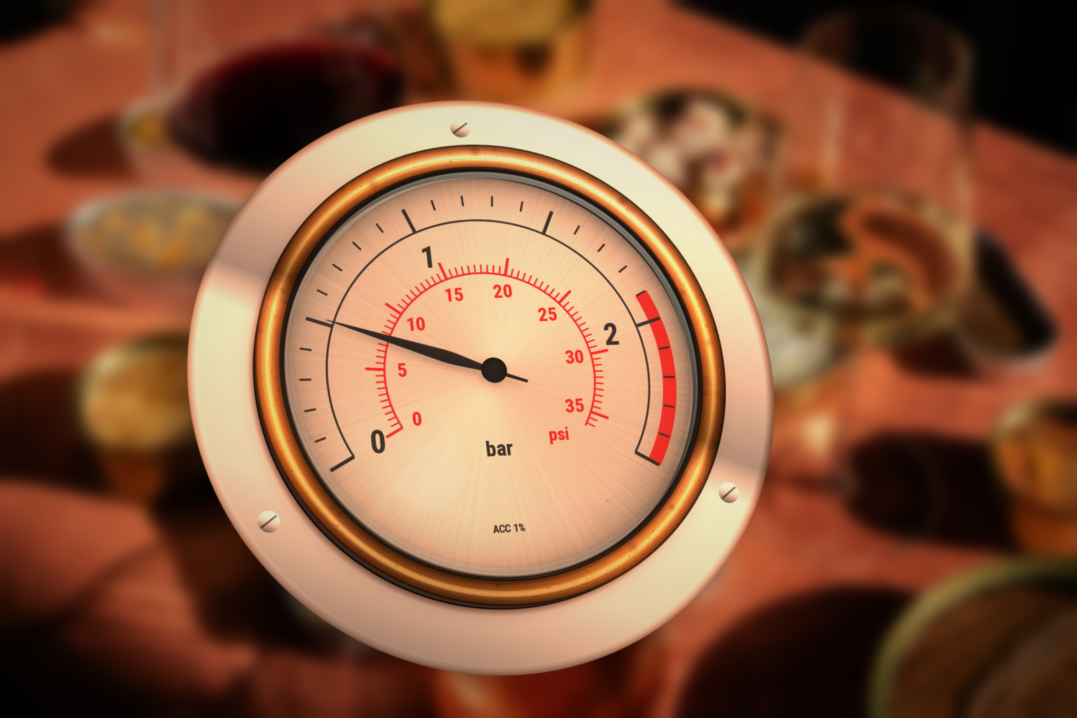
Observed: 0.5 bar
